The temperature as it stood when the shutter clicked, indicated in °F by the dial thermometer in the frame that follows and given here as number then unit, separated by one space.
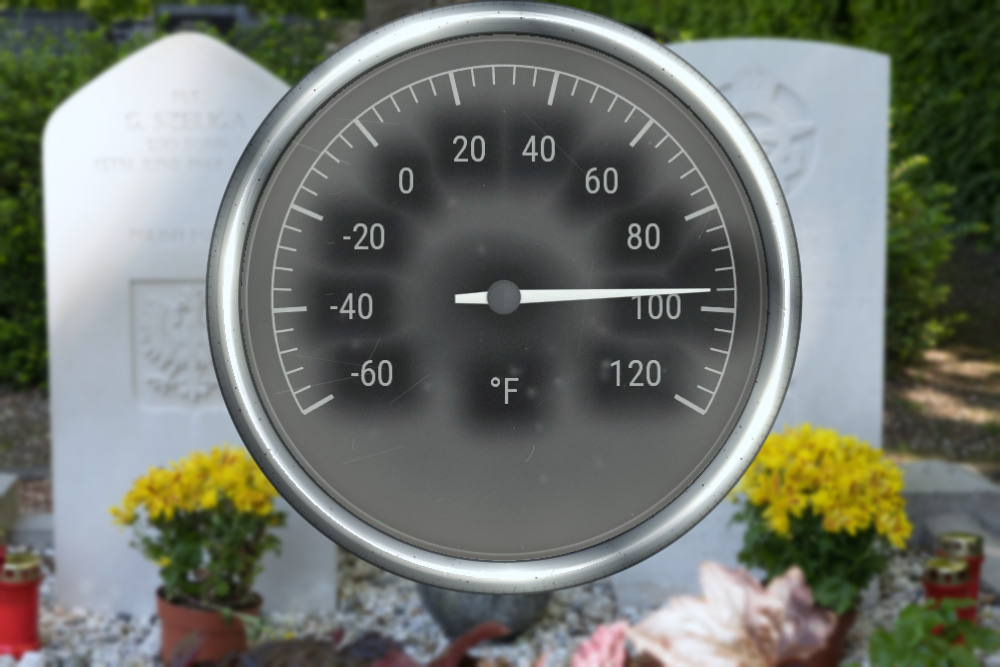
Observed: 96 °F
